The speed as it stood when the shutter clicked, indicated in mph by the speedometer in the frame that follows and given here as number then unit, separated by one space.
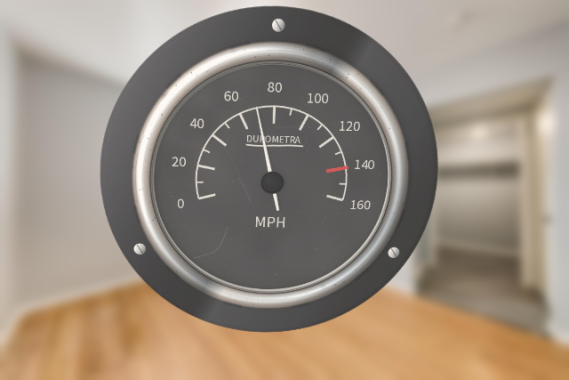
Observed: 70 mph
